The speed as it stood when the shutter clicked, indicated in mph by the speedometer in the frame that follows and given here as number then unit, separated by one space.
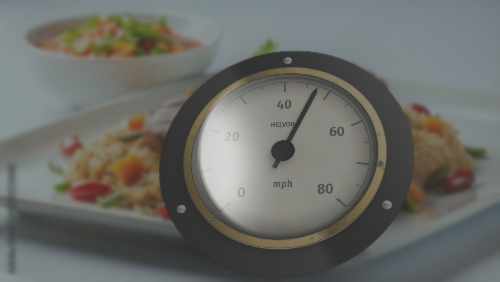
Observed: 47.5 mph
